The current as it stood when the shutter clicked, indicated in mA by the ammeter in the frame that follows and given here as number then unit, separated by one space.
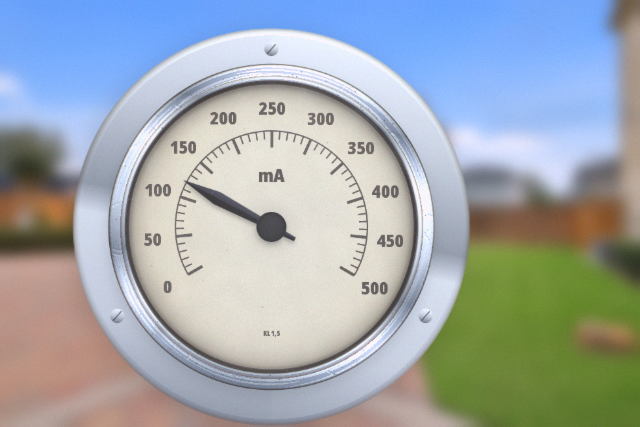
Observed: 120 mA
